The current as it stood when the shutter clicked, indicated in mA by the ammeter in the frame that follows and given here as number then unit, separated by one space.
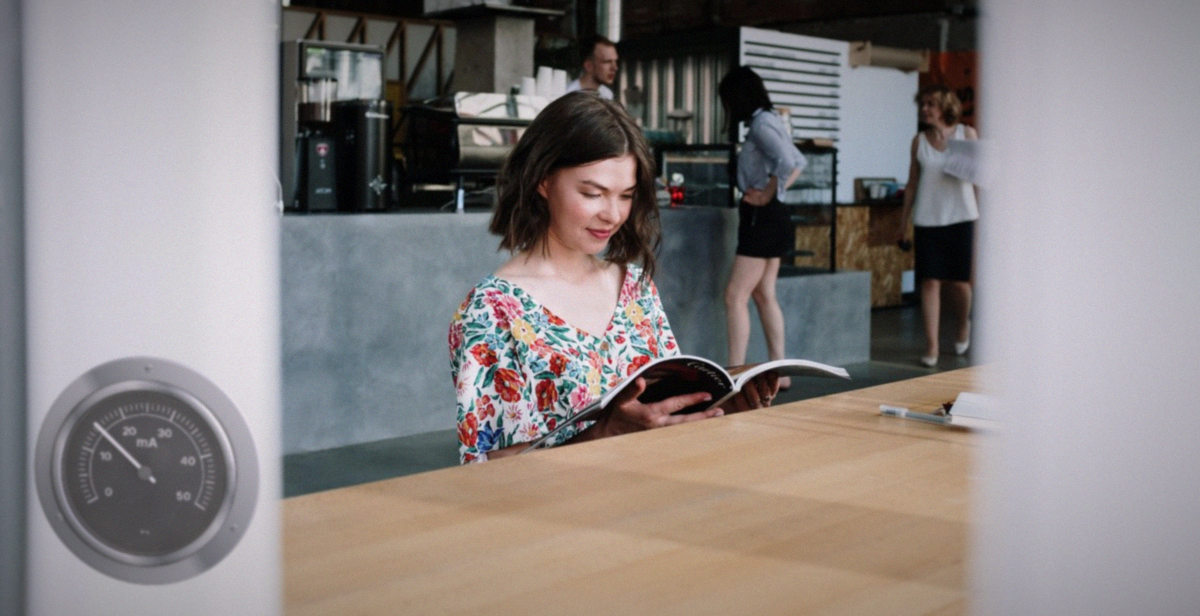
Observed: 15 mA
